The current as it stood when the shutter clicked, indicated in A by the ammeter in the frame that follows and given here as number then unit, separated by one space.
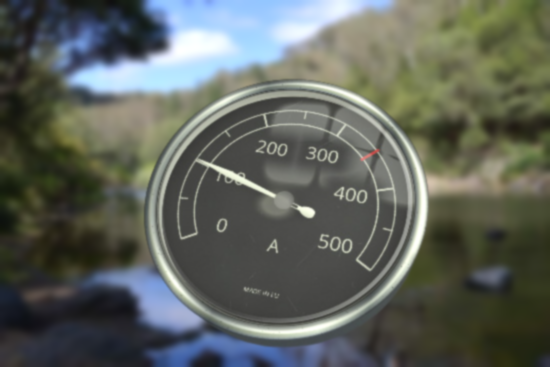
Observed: 100 A
